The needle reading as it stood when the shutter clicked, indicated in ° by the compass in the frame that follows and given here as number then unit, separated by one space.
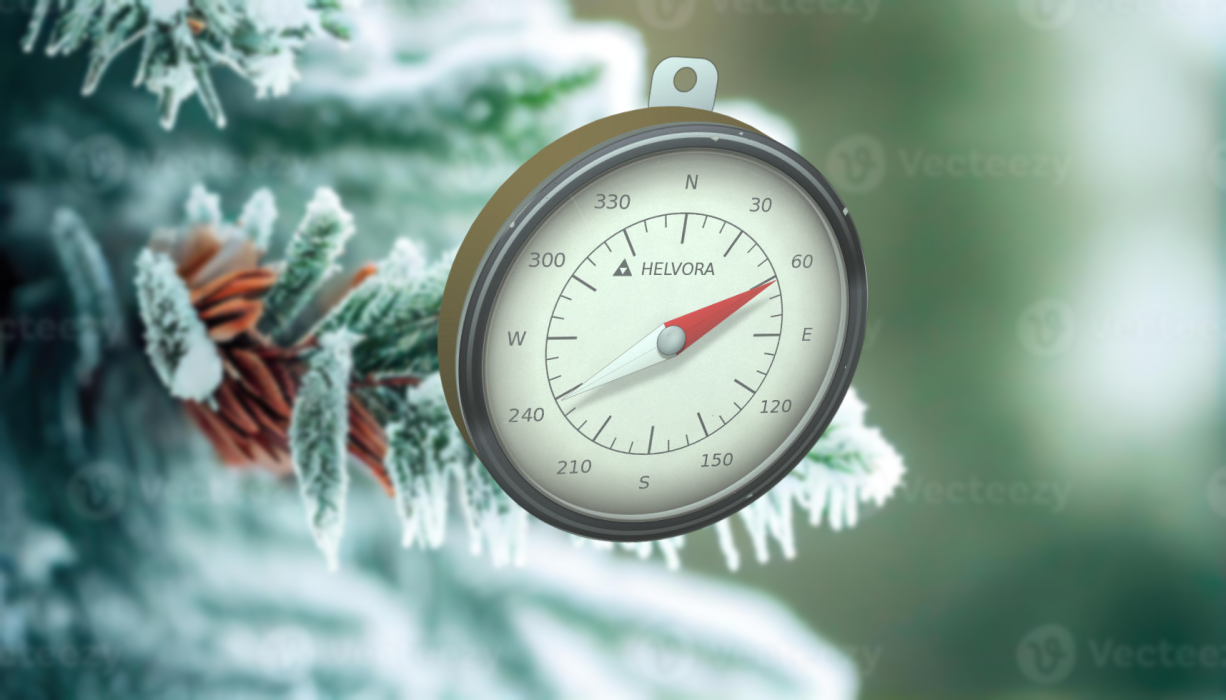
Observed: 60 °
